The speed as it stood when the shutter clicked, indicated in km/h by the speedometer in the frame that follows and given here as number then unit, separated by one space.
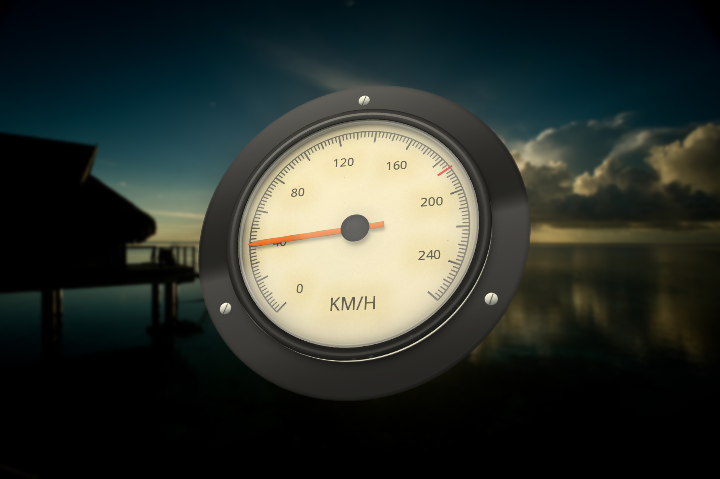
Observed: 40 km/h
